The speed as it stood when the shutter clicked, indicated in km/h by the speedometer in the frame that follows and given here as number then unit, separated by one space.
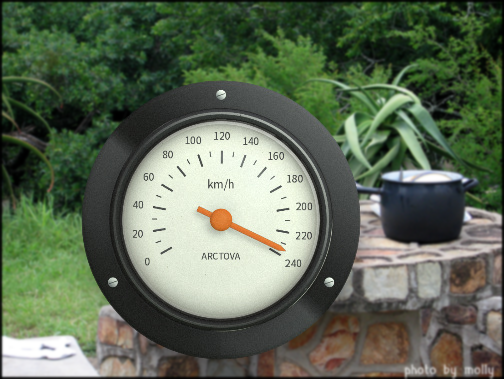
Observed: 235 km/h
